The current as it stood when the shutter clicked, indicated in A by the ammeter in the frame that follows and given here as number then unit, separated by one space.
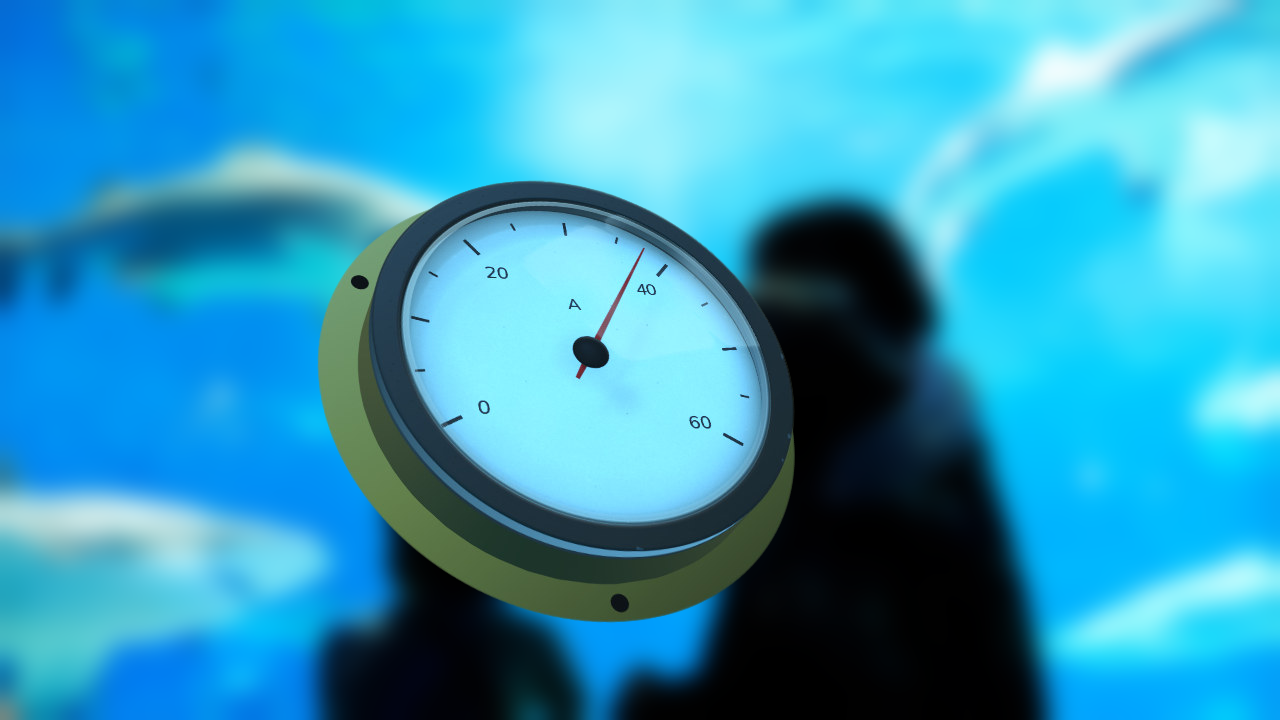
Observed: 37.5 A
